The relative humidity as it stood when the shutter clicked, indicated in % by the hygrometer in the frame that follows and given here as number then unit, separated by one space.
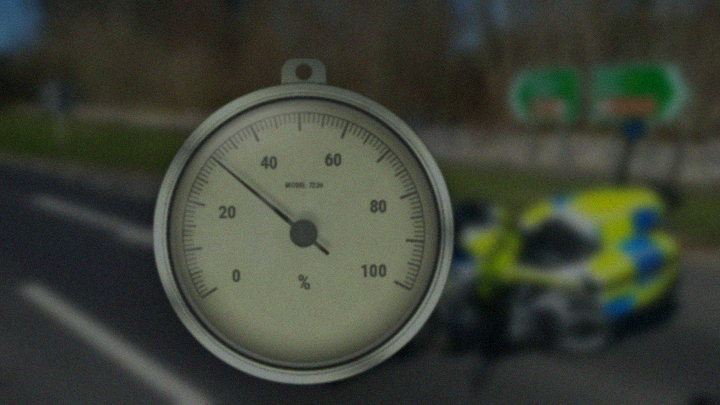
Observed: 30 %
